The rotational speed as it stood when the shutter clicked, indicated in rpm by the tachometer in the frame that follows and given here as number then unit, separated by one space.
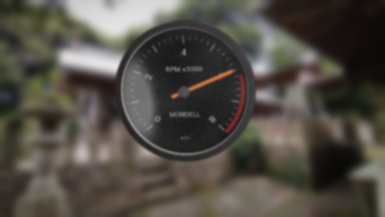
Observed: 6000 rpm
